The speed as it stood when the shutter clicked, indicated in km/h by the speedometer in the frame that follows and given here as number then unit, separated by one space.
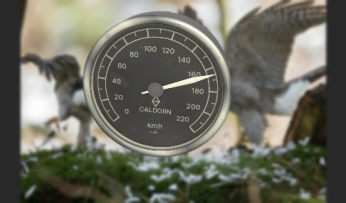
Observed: 165 km/h
